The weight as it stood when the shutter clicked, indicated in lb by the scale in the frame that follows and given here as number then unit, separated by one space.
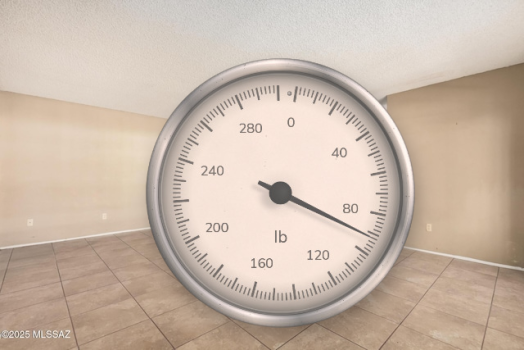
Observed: 92 lb
